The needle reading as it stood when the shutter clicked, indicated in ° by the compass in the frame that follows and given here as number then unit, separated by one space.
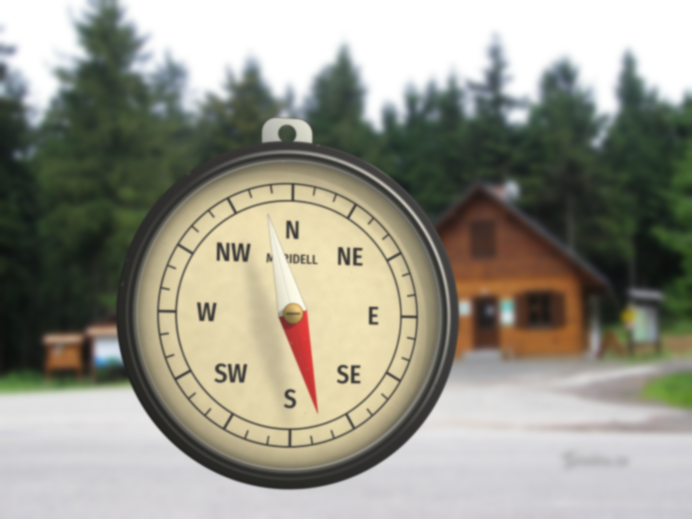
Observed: 165 °
